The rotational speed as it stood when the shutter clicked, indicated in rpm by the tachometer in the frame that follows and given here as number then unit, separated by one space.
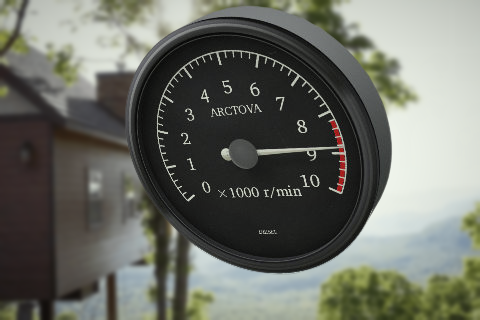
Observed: 8800 rpm
